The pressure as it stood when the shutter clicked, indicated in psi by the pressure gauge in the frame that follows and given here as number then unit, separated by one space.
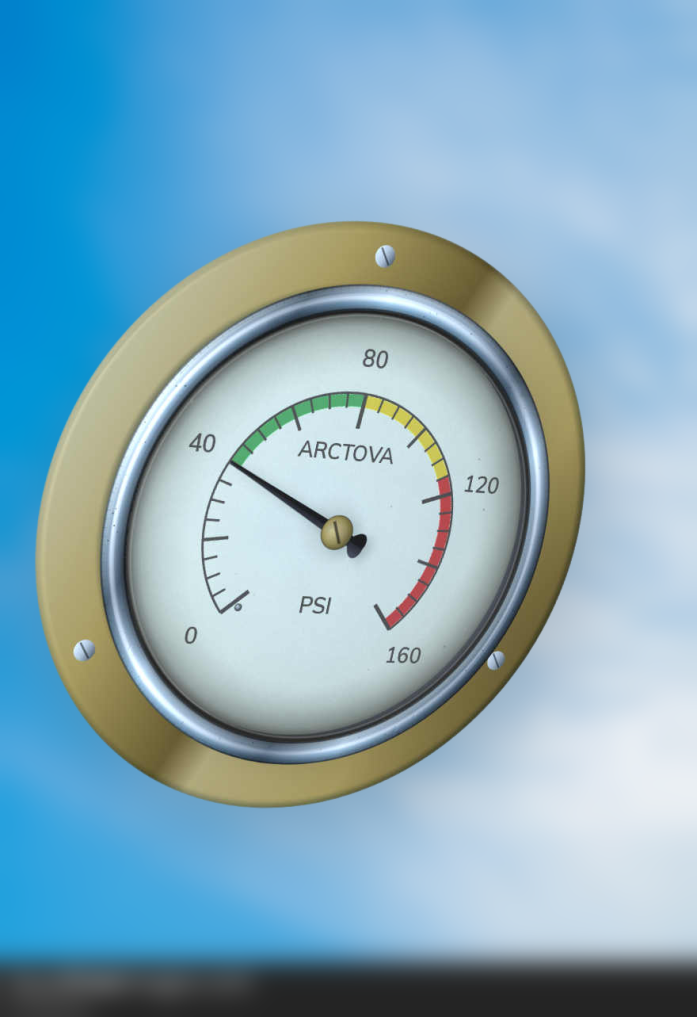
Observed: 40 psi
